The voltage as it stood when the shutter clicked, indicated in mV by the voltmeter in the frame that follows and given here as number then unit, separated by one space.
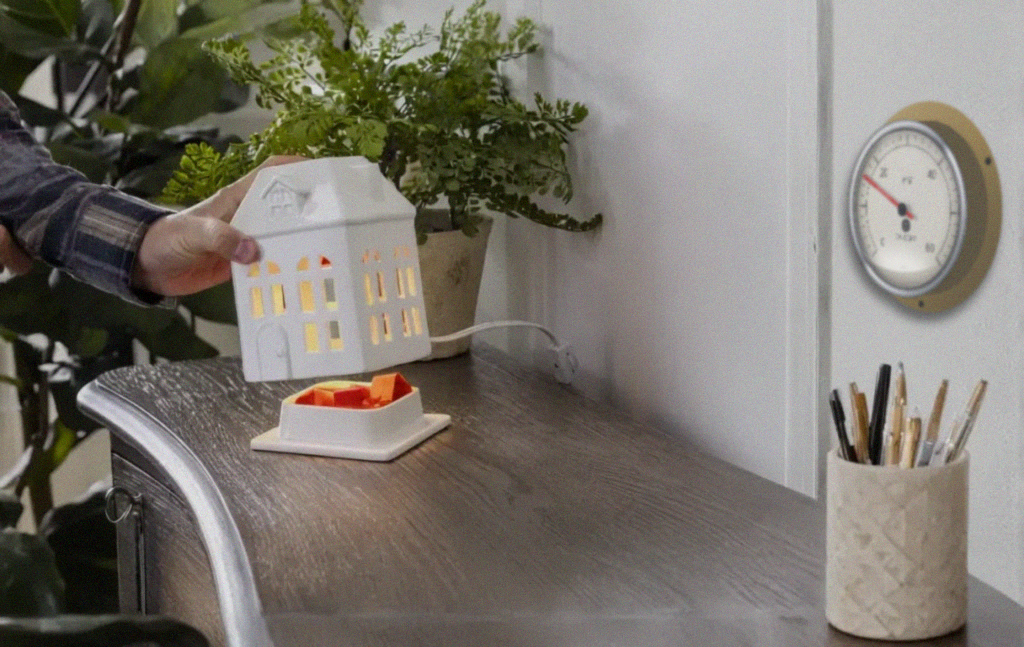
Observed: 16 mV
